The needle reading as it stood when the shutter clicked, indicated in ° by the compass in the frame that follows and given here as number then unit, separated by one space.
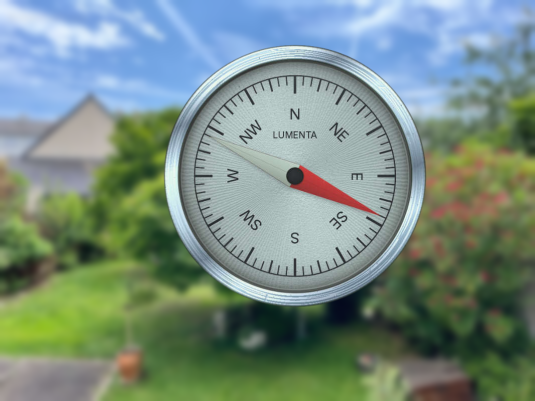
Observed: 115 °
